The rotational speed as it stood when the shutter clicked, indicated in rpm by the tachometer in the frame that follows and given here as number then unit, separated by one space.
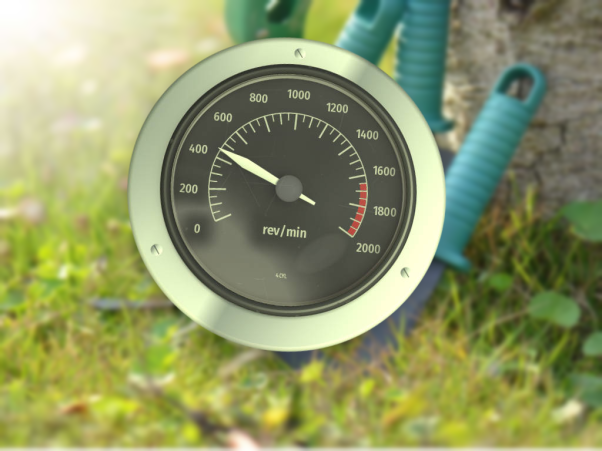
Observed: 450 rpm
